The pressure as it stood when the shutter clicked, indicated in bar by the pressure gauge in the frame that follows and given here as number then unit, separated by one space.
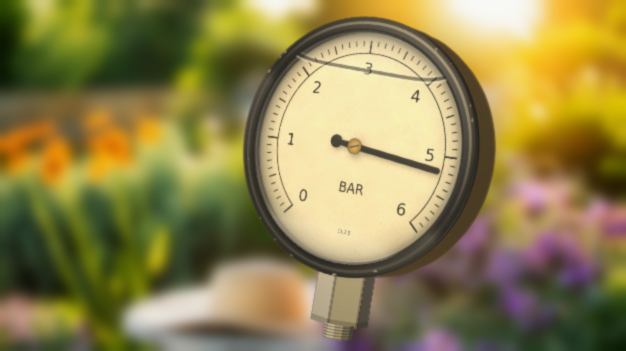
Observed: 5.2 bar
